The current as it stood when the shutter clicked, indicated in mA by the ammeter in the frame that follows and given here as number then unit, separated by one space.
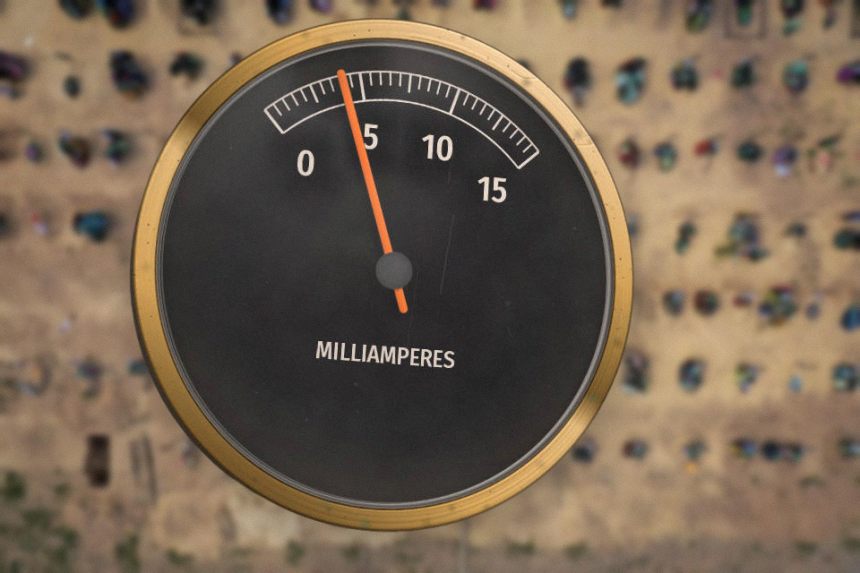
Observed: 4 mA
